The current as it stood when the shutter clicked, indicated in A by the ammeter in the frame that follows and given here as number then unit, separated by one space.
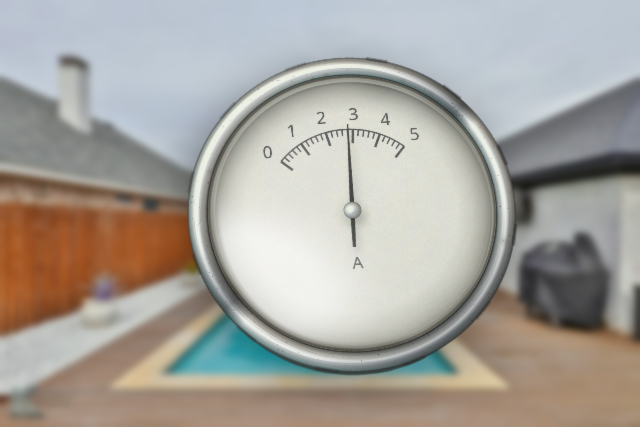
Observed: 2.8 A
